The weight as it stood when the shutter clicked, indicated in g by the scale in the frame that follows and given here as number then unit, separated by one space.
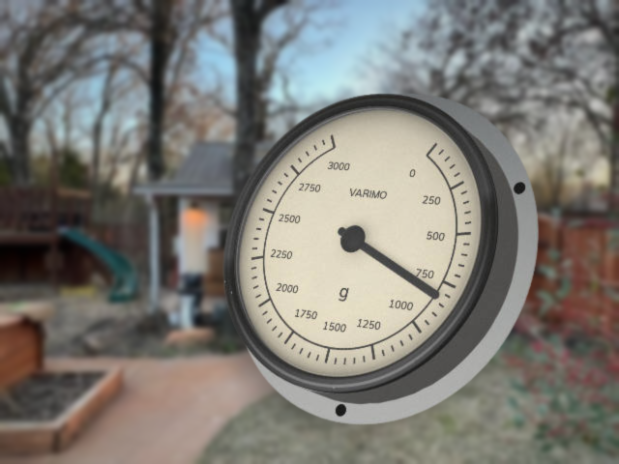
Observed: 825 g
